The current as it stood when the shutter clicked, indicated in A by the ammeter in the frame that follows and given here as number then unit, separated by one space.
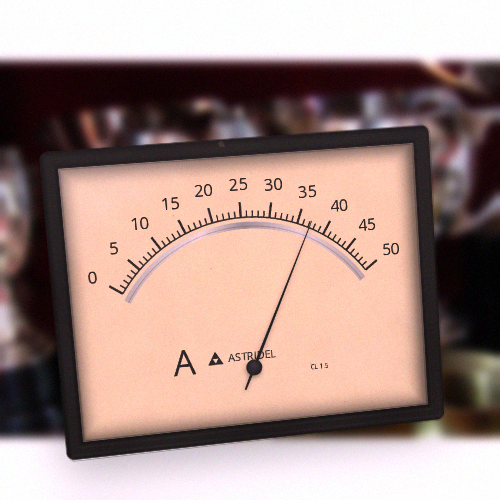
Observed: 37 A
